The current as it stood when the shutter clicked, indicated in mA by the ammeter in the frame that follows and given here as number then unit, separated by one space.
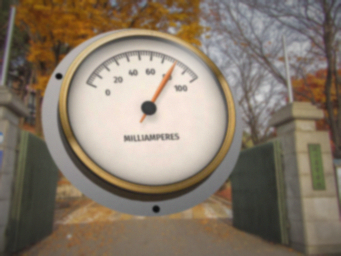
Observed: 80 mA
